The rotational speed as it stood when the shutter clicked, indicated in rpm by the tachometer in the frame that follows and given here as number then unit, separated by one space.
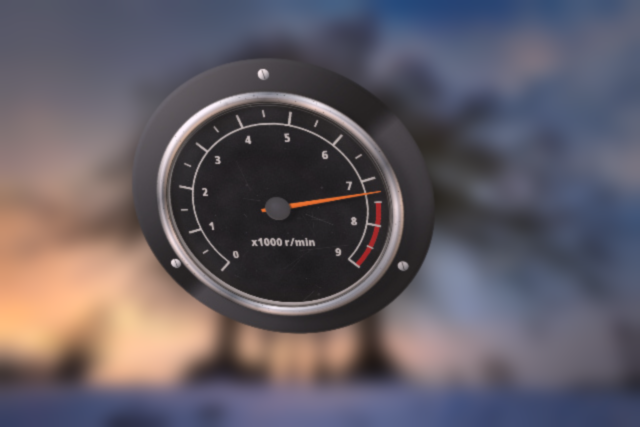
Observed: 7250 rpm
